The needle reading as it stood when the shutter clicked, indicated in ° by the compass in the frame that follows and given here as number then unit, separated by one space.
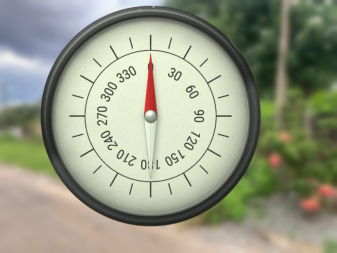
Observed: 0 °
